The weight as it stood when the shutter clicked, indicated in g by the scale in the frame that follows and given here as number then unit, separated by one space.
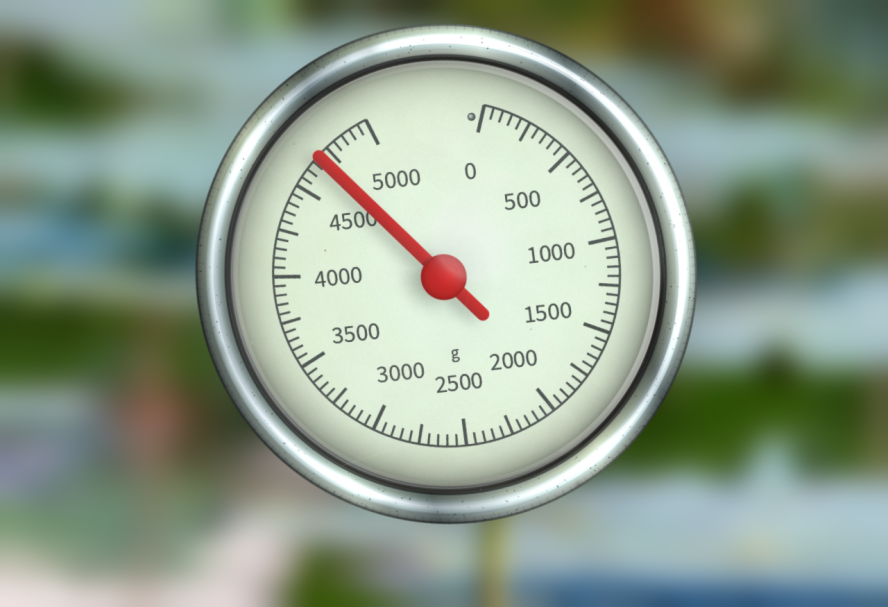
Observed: 4700 g
